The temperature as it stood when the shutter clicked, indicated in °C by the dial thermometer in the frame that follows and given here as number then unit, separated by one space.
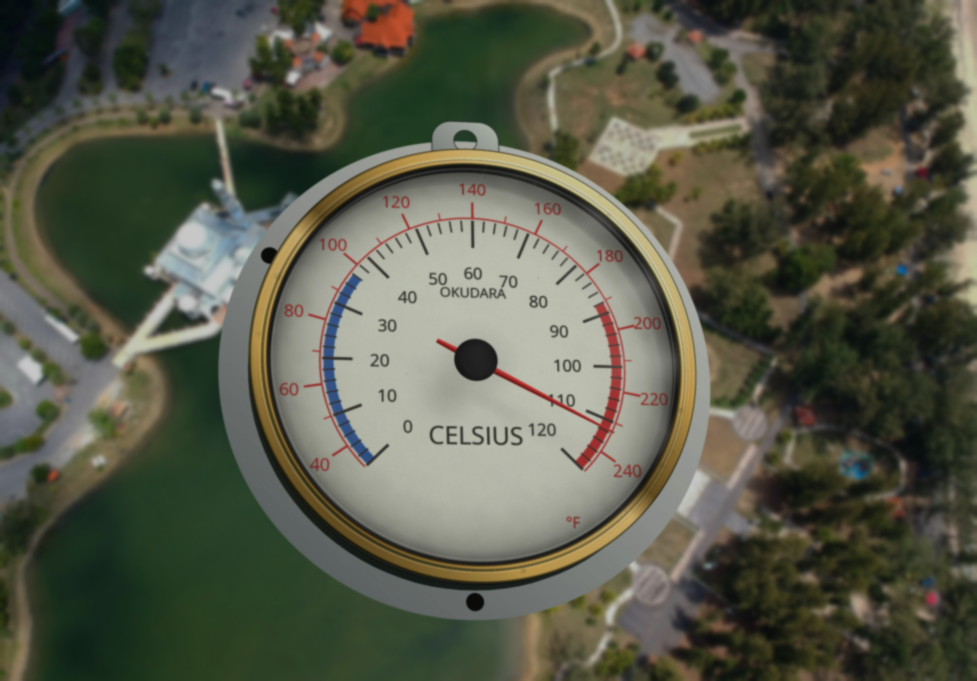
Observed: 112 °C
